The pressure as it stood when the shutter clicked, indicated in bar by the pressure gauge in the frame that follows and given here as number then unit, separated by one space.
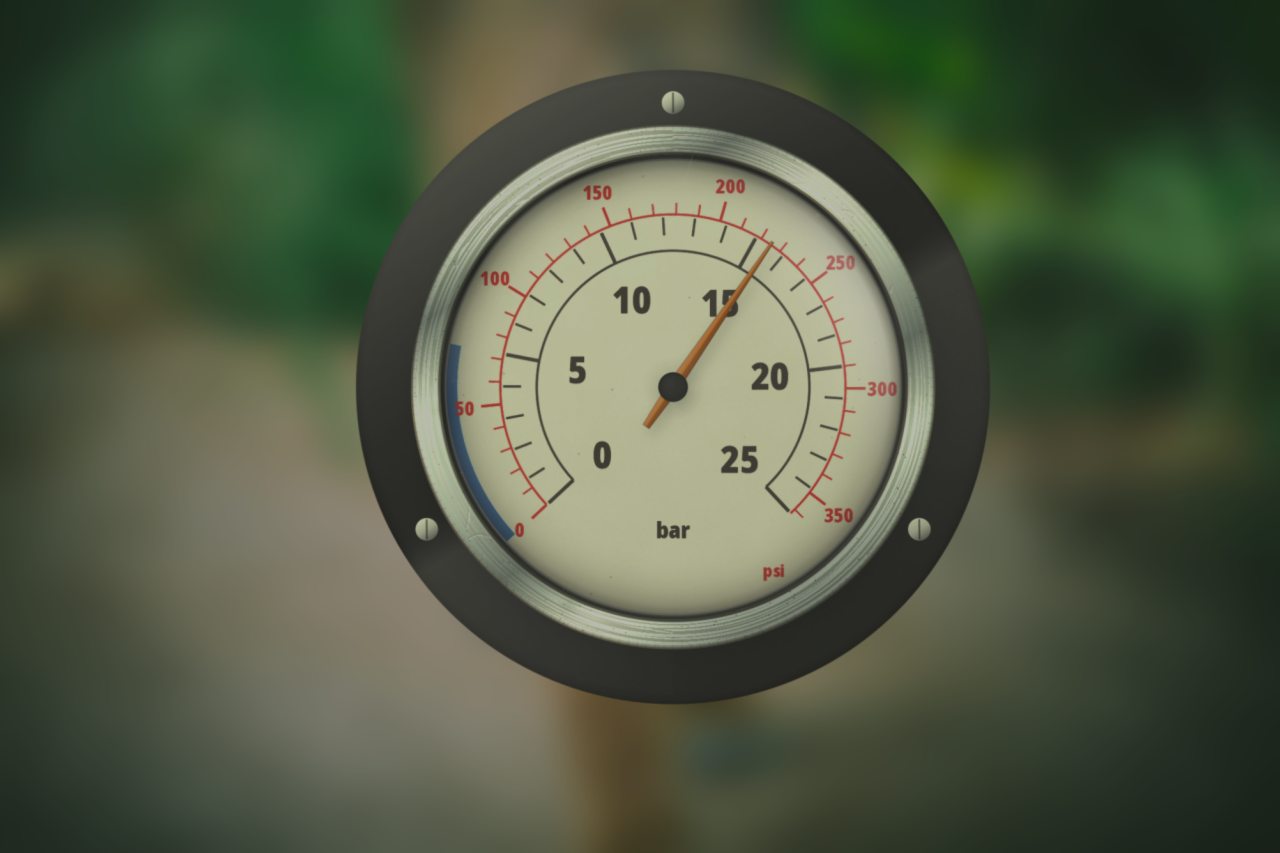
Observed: 15.5 bar
